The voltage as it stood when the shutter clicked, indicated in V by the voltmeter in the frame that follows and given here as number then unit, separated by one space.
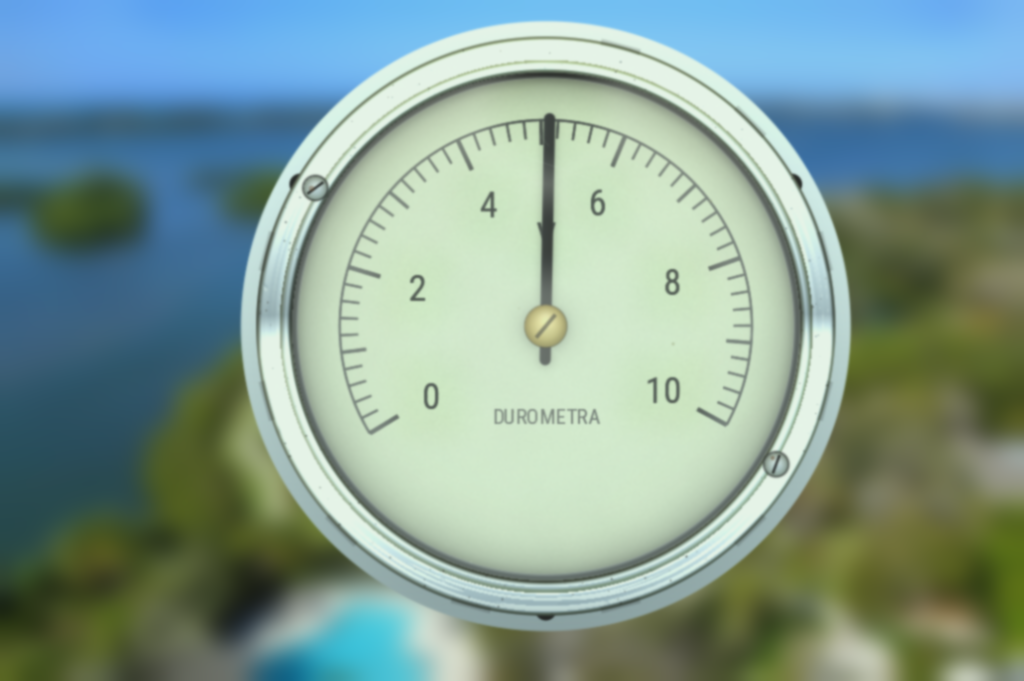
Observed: 5.1 V
